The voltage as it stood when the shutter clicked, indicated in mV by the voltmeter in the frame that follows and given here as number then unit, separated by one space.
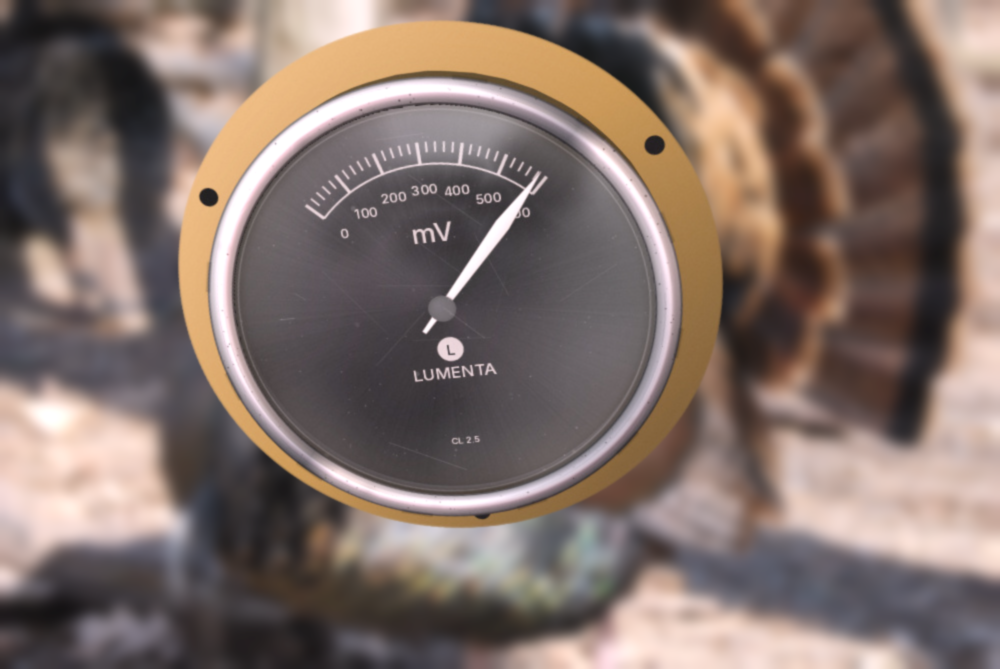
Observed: 580 mV
